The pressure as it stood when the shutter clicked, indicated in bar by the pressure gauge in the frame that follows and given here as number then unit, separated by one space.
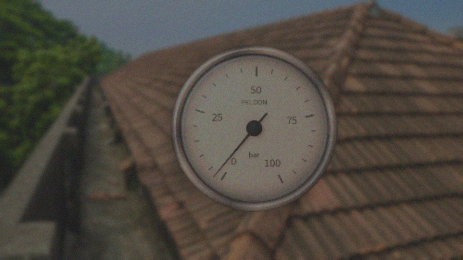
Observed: 2.5 bar
